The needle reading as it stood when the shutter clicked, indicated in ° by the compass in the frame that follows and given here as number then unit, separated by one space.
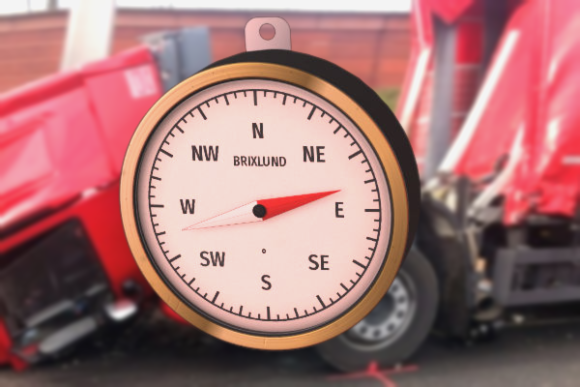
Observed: 75 °
